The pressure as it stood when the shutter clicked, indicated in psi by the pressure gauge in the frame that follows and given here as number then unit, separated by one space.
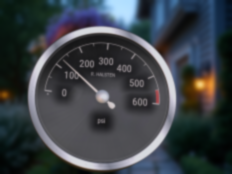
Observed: 125 psi
